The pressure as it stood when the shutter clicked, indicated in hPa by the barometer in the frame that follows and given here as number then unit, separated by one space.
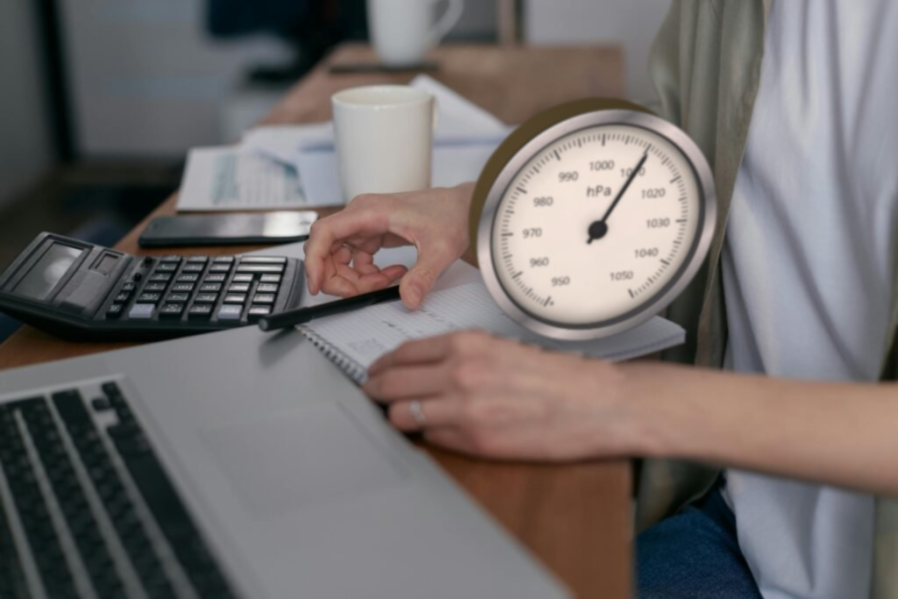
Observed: 1010 hPa
